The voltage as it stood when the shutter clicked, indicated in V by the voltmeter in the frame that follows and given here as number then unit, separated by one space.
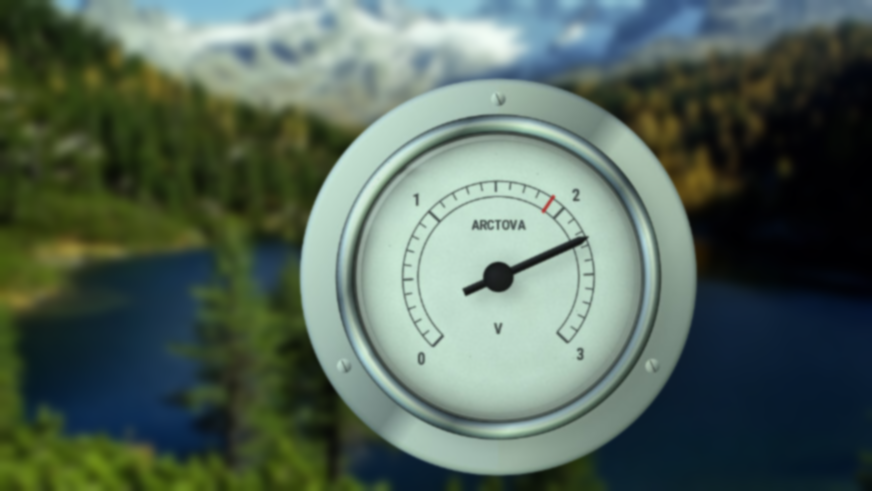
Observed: 2.25 V
